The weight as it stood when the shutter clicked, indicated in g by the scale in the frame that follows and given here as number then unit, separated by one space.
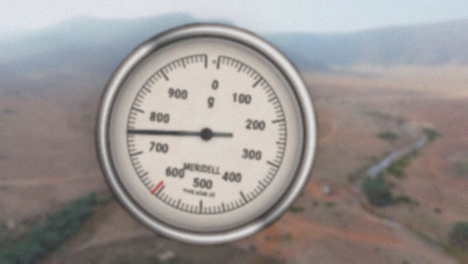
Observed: 750 g
